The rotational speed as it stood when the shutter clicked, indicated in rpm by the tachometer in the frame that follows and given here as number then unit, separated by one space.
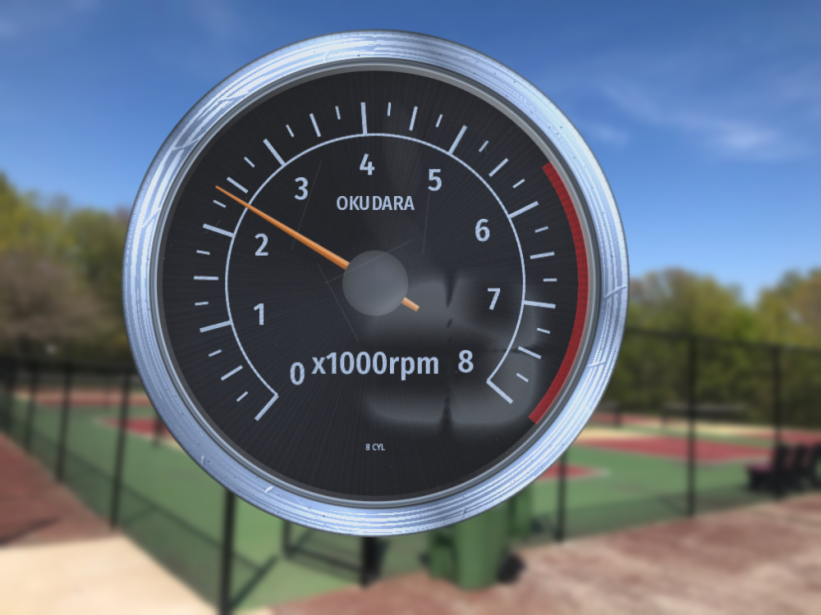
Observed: 2375 rpm
